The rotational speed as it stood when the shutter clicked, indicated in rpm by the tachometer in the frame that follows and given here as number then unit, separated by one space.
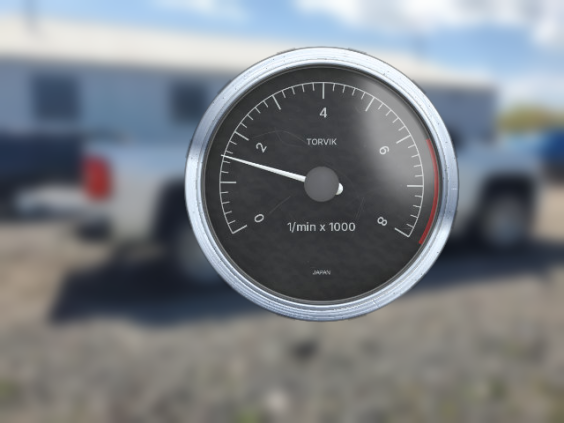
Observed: 1500 rpm
